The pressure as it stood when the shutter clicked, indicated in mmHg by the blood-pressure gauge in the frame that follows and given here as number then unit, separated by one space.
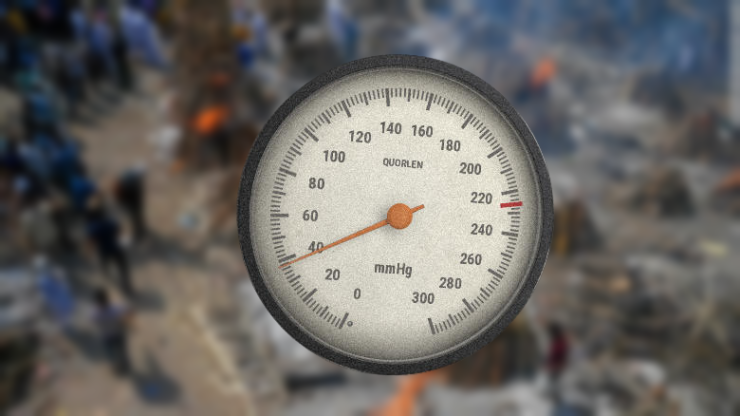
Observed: 38 mmHg
